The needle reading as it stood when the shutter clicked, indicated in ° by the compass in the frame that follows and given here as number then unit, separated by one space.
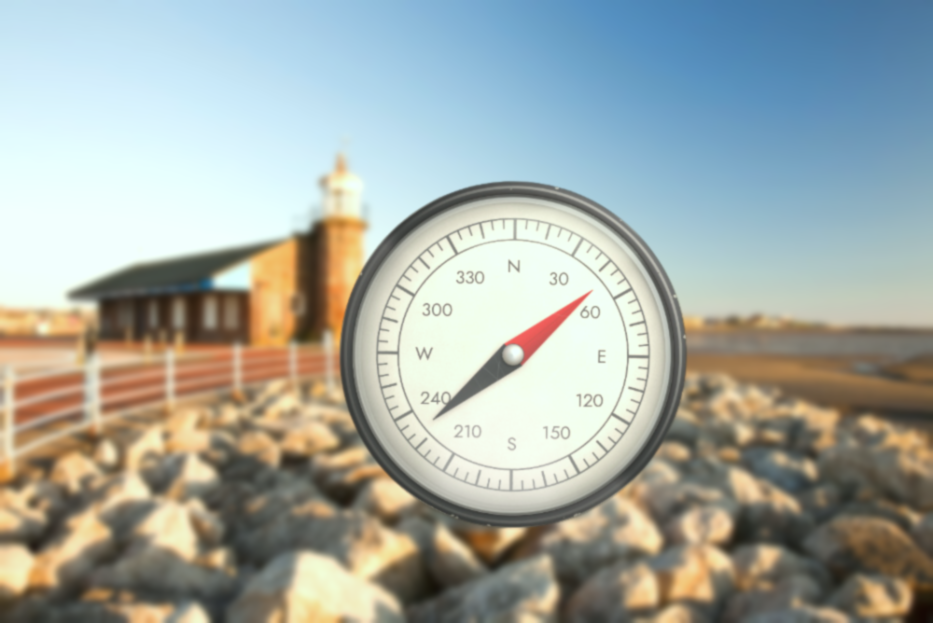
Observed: 50 °
